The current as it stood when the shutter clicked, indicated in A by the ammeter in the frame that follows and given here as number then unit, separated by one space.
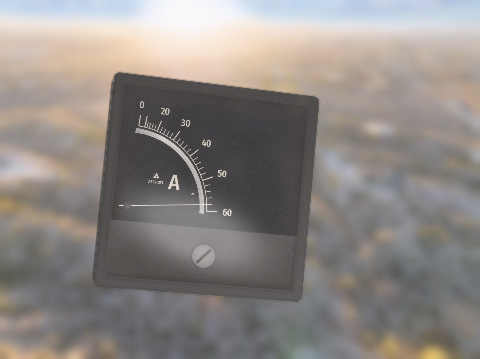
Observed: 58 A
